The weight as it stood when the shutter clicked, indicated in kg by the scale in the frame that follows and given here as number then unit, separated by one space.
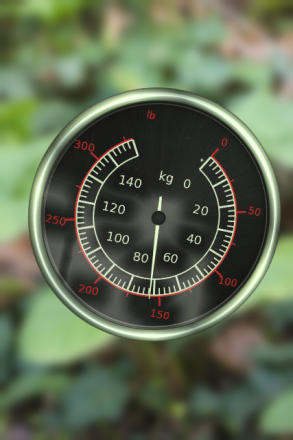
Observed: 72 kg
